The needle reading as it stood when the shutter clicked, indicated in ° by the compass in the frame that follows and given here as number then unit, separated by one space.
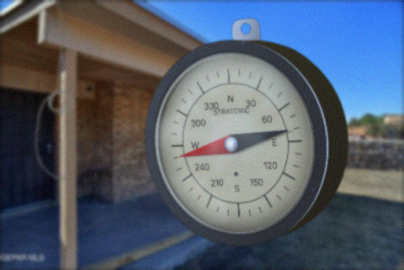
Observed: 260 °
